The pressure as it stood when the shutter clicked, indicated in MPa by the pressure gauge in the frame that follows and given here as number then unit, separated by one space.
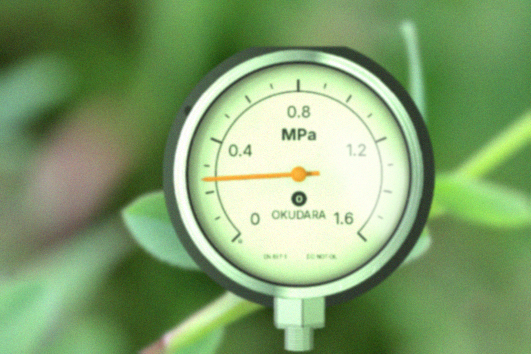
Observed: 0.25 MPa
